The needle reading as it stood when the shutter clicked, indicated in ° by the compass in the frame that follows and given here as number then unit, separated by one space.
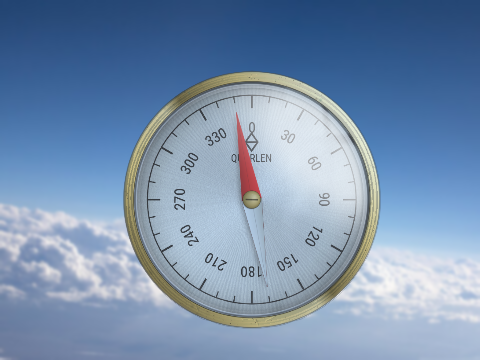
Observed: 350 °
